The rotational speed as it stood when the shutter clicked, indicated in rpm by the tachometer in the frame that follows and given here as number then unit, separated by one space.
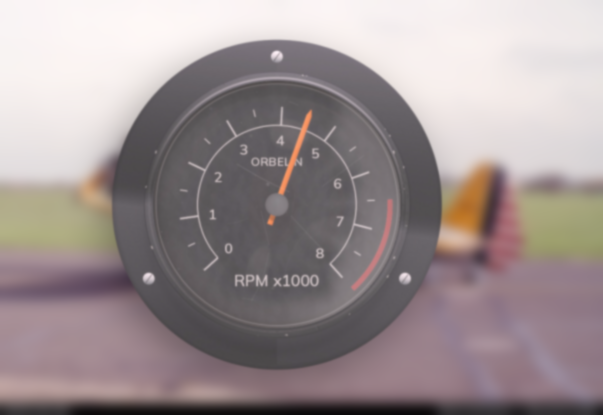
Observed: 4500 rpm
